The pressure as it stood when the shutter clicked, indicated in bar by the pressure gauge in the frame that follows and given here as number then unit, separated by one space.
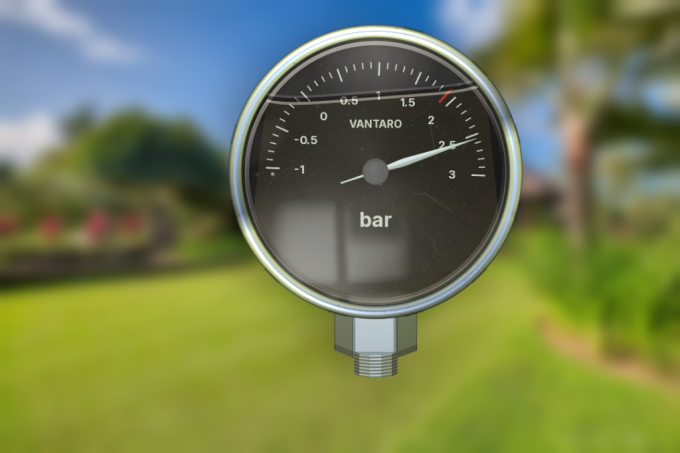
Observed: 2.55 bar
